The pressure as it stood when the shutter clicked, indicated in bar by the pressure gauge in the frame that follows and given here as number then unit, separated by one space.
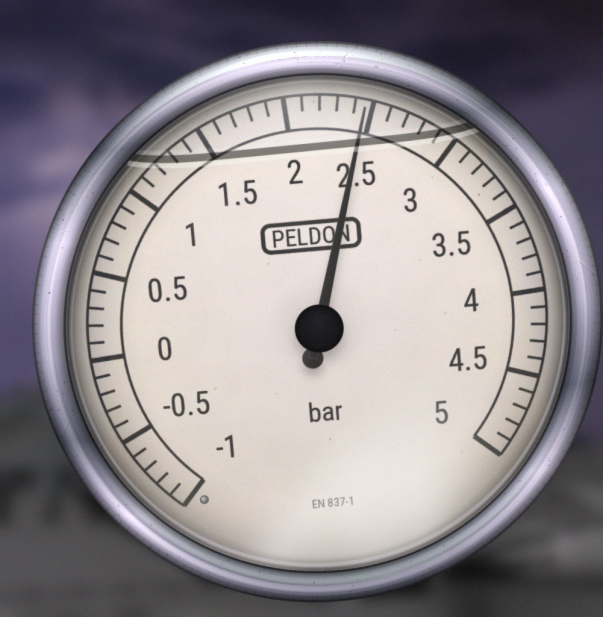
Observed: 2.45 bar
